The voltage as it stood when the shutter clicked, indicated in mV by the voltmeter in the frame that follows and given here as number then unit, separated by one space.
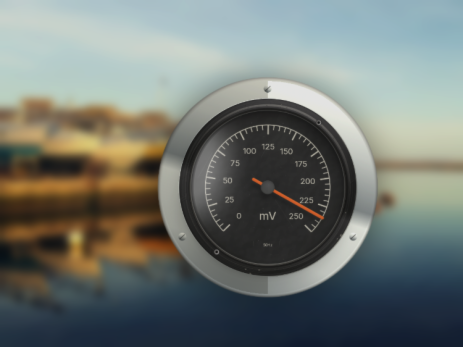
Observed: 235 mV
